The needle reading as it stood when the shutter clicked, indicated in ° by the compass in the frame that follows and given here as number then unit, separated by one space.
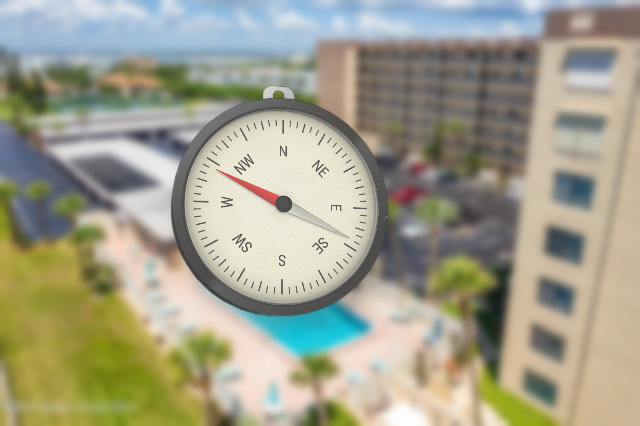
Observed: 295 °
